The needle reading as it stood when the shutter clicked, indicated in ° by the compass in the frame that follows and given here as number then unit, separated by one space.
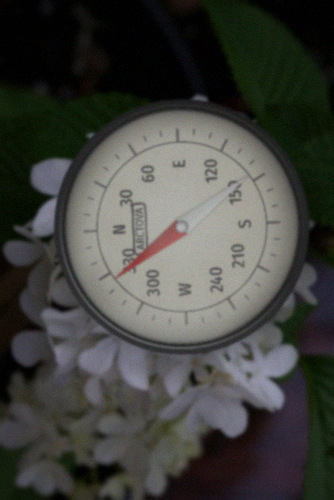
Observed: 325 °
